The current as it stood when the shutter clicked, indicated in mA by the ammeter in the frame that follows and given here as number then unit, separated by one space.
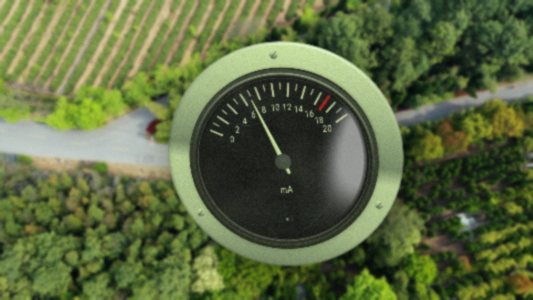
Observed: 7 mA
